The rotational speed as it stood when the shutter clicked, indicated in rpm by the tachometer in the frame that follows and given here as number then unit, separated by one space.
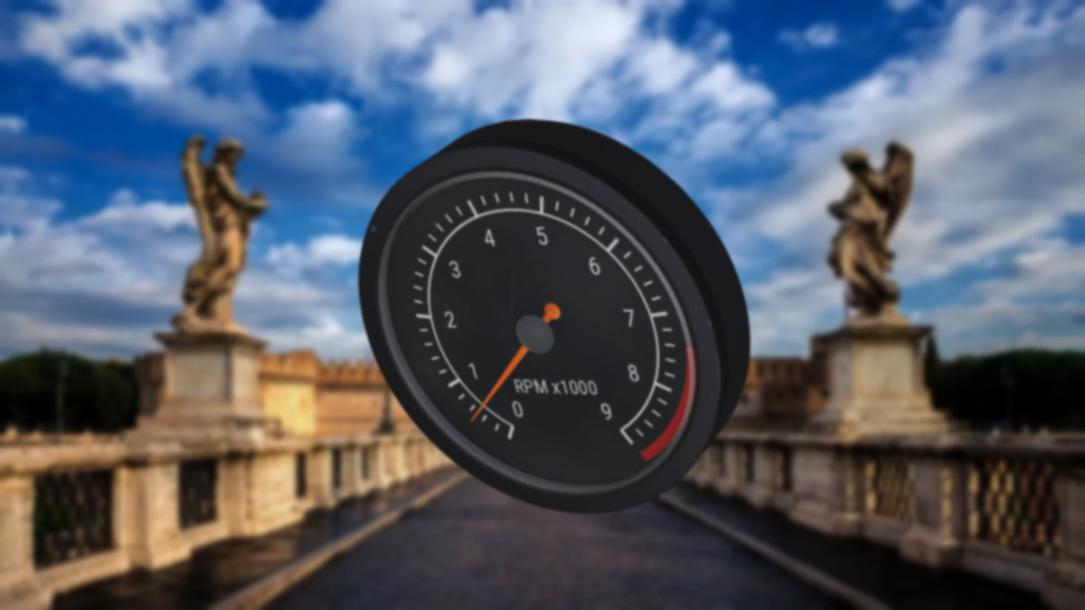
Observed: 500 rpm
